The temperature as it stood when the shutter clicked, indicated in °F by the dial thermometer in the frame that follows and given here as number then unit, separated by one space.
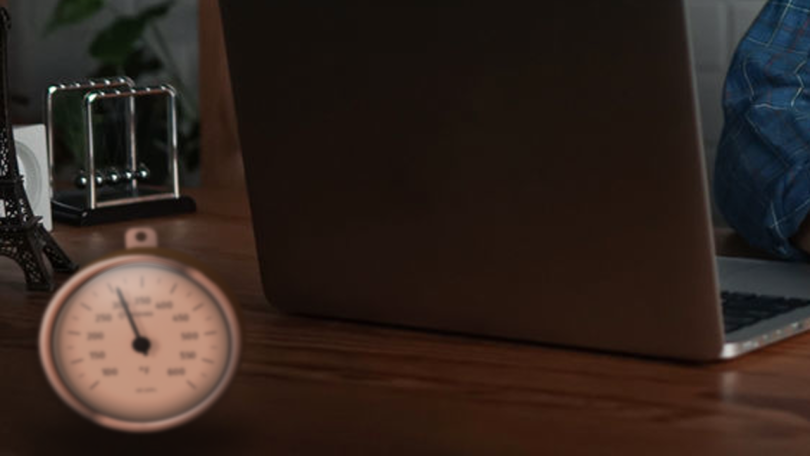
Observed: 312.5 °F
